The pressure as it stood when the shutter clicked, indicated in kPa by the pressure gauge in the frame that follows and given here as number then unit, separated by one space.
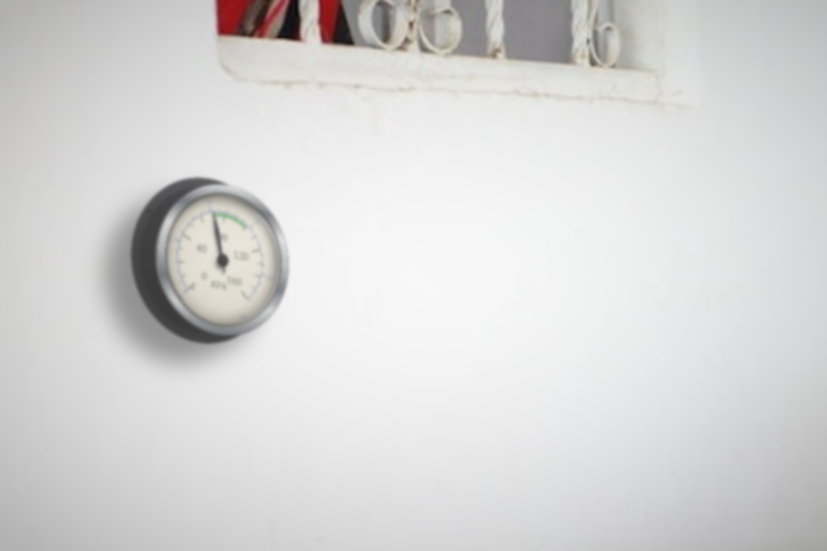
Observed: 70 kPa
